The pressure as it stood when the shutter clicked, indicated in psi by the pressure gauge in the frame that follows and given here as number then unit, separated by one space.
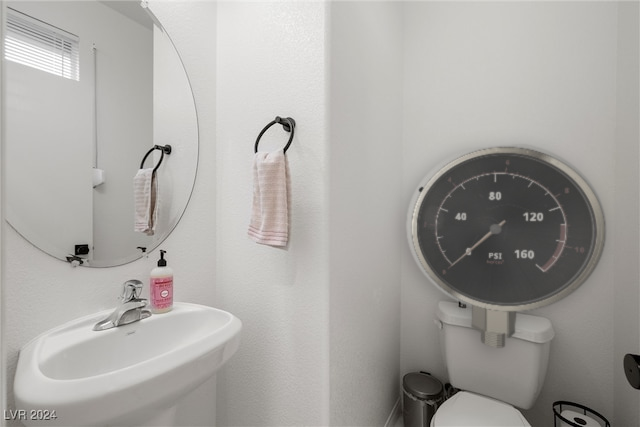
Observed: 0 psi
